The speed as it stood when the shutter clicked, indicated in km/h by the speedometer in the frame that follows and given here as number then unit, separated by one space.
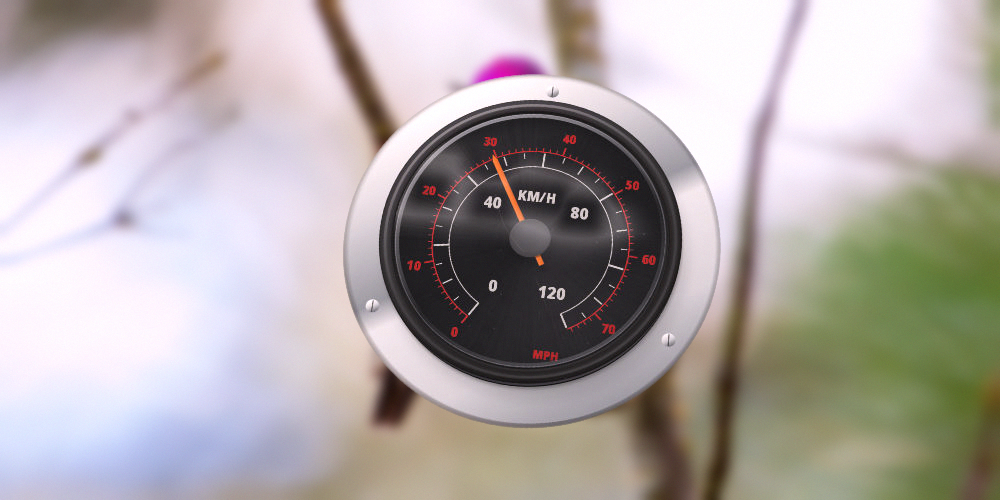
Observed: 47.5 km/h
